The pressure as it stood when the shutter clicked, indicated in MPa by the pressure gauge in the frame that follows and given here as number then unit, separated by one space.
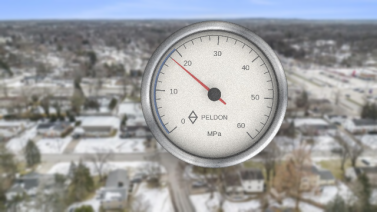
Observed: 18 MPa
